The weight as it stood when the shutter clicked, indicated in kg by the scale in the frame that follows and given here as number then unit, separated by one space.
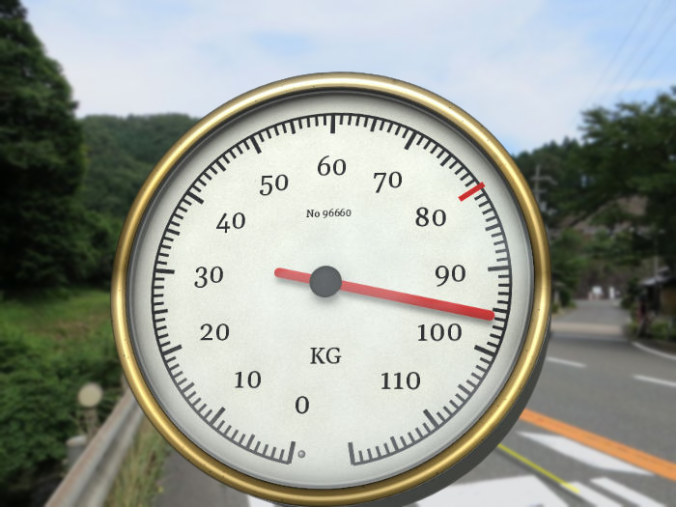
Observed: 96 kg
